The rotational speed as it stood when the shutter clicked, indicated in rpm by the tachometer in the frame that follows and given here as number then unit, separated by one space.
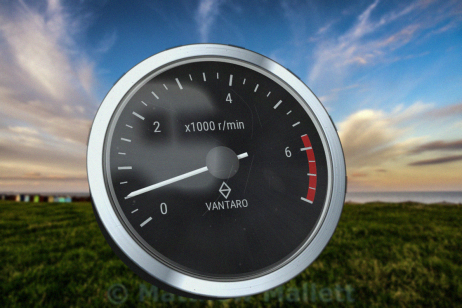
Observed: 500 rpm
